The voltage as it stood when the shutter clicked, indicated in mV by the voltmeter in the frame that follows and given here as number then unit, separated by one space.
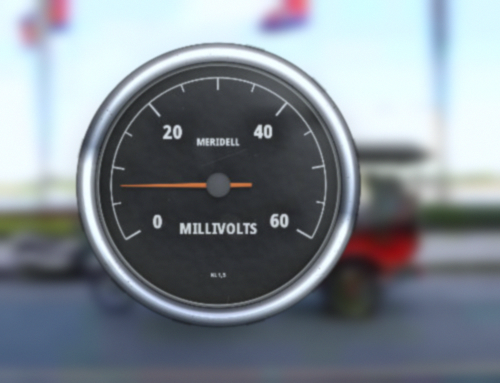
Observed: 7.5 mV
